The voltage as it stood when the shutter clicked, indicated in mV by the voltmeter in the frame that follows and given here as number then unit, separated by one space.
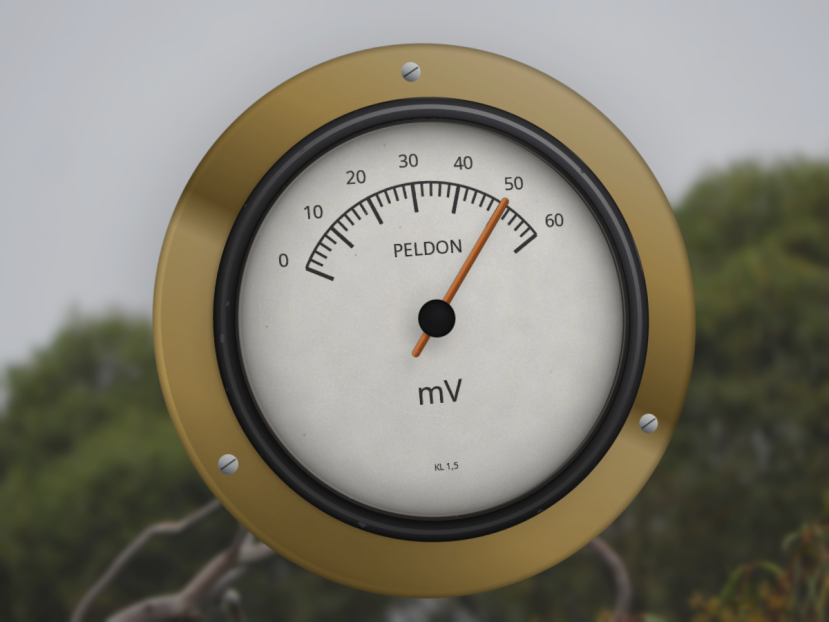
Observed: 50 mV
